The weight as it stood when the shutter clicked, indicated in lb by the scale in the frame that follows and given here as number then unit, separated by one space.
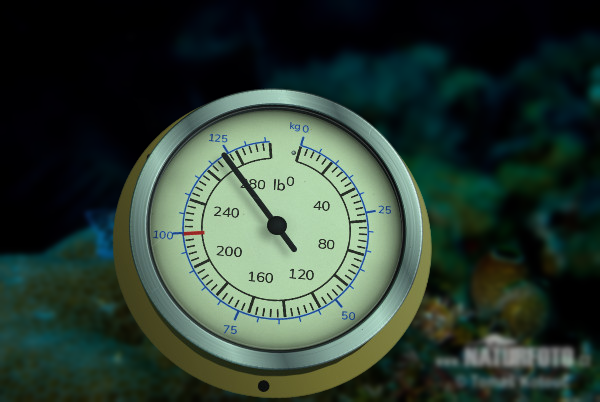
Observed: 272 lb
